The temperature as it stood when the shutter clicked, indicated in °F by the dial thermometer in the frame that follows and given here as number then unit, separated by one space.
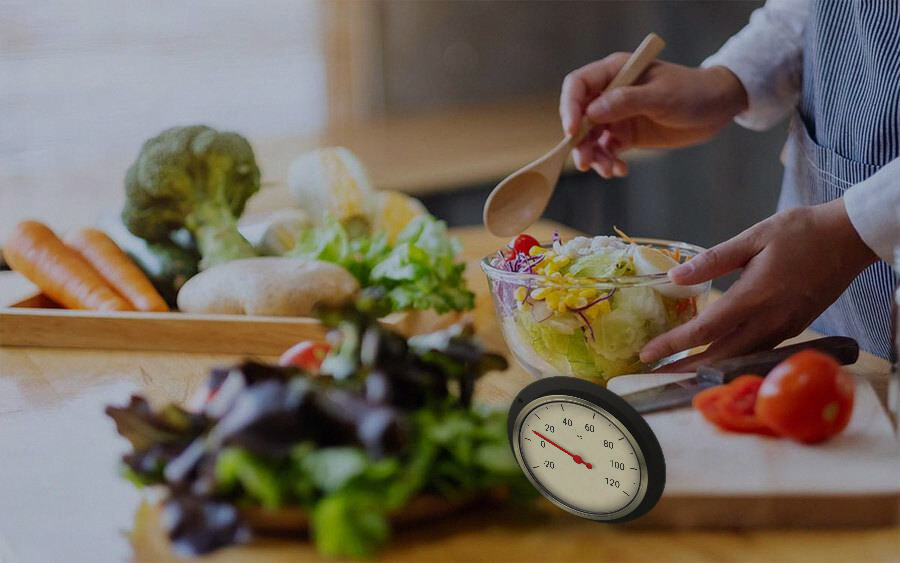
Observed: 10 °F
